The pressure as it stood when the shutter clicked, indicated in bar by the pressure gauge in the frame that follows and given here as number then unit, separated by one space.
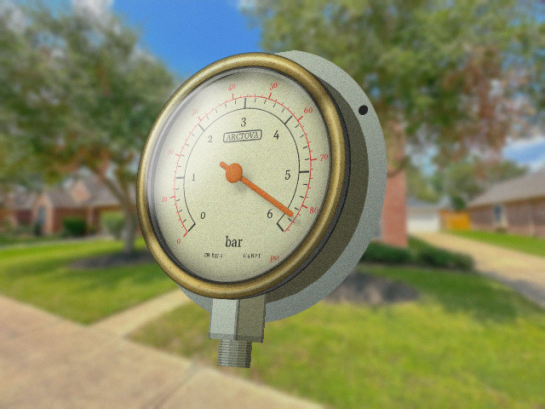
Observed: 5.7 bar
